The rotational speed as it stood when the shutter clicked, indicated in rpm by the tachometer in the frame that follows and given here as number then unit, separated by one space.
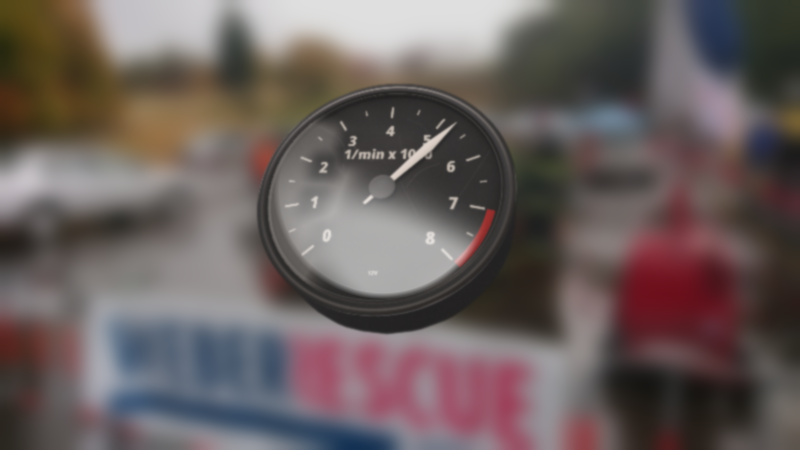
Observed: 5250 rpm
